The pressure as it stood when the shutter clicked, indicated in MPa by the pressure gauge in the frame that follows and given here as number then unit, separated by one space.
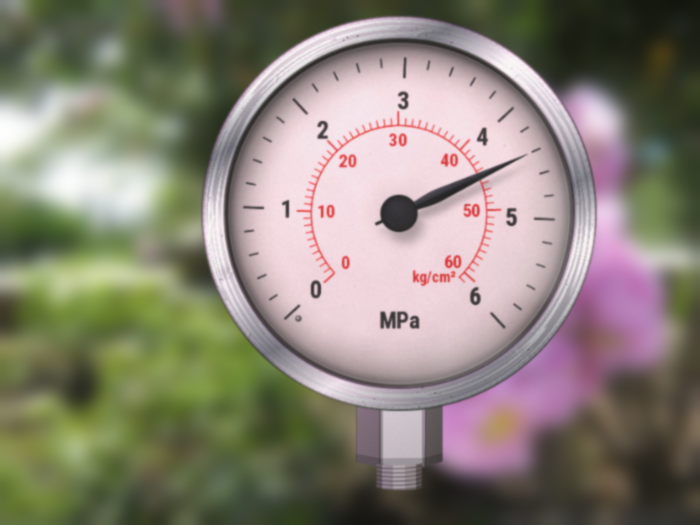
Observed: 4.4 MPa
